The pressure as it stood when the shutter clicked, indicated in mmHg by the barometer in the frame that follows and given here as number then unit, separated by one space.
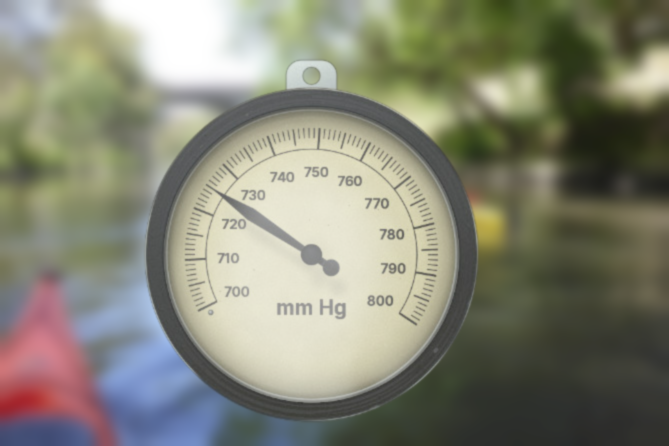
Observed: 725 mmHg
